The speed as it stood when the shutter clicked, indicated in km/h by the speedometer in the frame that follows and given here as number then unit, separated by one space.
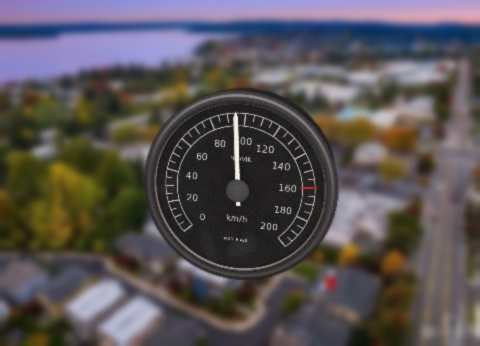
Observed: 95 km/h
